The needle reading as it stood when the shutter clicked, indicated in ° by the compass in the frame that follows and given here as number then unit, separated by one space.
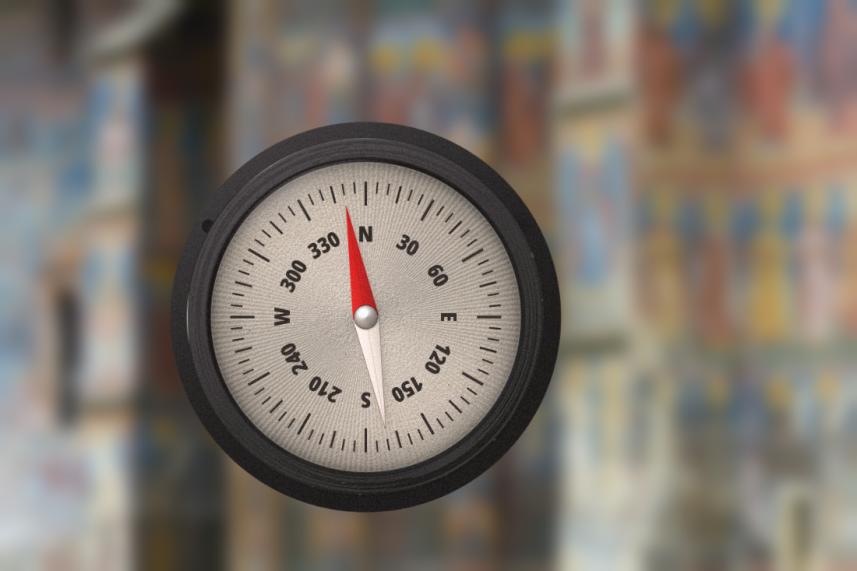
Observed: 350 °
